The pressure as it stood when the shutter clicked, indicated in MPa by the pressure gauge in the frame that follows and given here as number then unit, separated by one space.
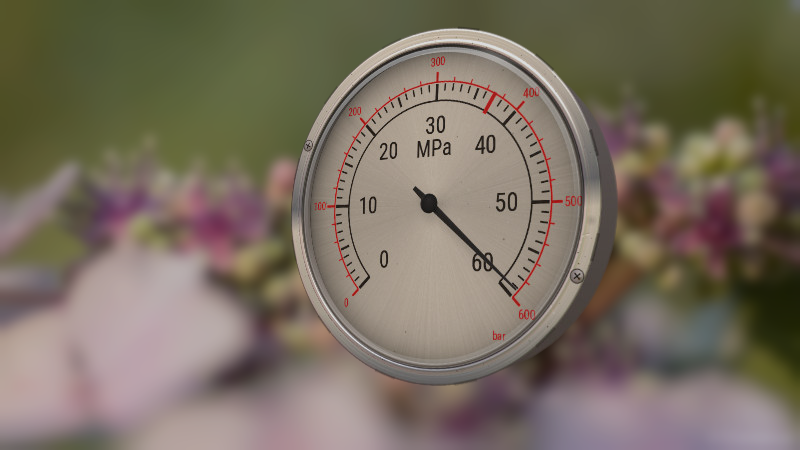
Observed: 59 MPa
